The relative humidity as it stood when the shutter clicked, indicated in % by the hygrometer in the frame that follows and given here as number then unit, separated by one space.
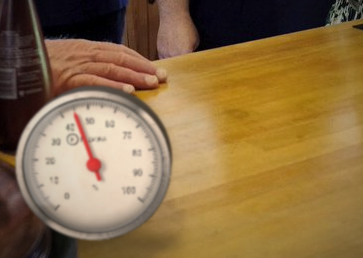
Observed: 45 %
